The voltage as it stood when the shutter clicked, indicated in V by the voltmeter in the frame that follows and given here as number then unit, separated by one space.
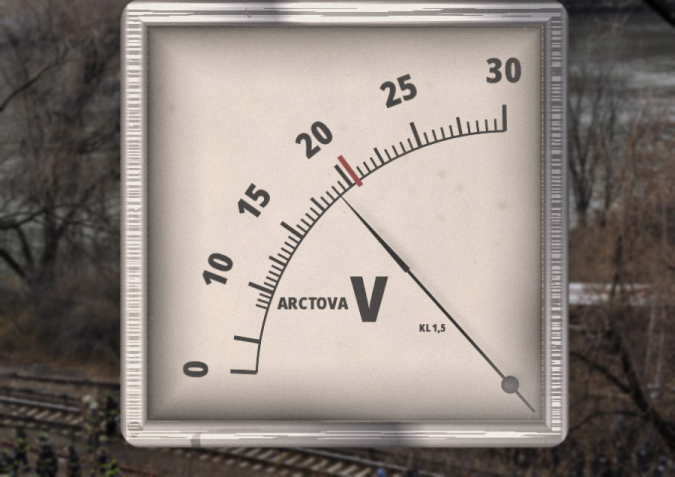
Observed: 19 V
